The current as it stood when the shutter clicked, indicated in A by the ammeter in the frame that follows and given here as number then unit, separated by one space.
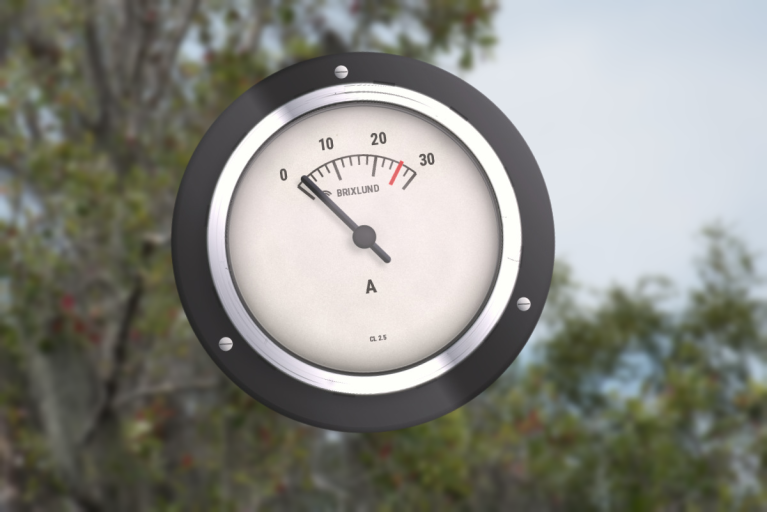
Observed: 2 A
